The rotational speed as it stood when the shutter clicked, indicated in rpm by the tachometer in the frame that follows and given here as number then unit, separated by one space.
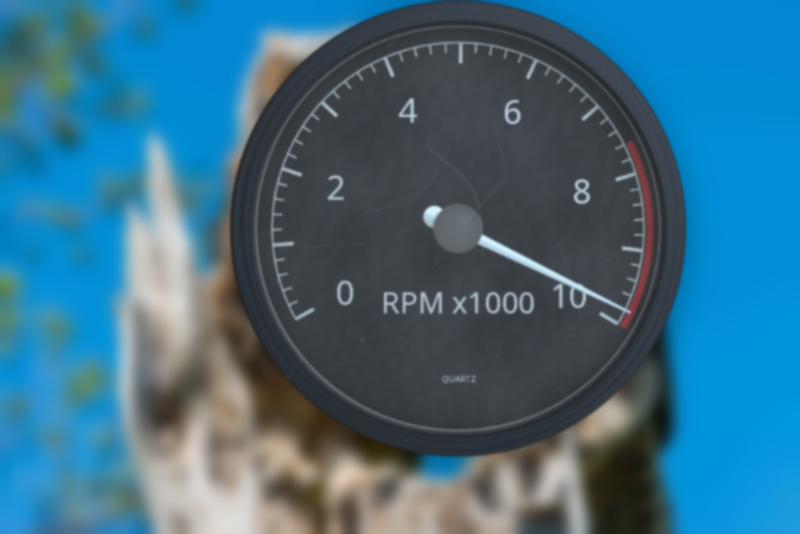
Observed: 9800 rpm
